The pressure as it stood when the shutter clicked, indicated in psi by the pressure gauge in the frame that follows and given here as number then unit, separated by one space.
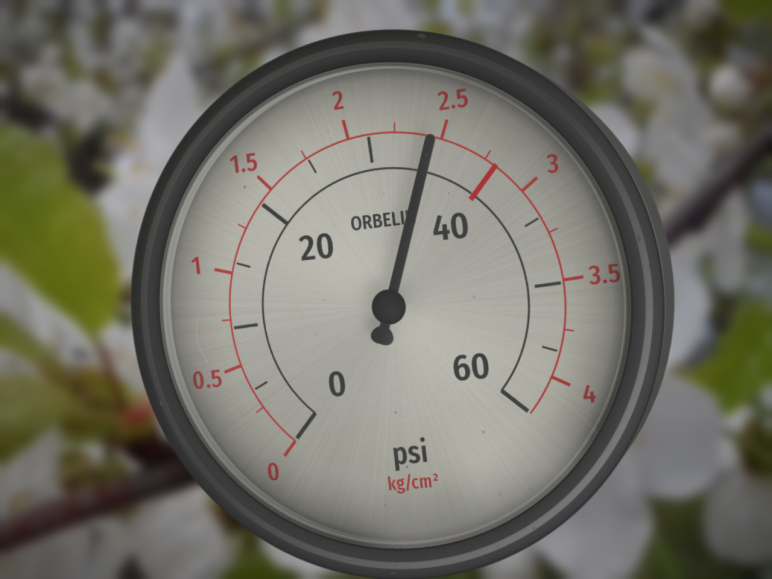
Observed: 35 psi
